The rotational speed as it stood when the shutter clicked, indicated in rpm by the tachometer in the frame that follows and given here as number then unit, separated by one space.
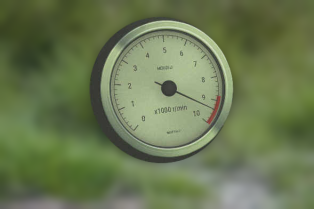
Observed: 9400 rpm
